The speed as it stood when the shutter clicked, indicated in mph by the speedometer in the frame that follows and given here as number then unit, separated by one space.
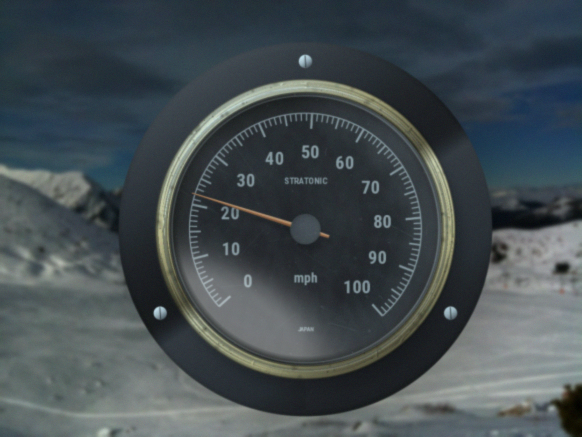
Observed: 22 mph
